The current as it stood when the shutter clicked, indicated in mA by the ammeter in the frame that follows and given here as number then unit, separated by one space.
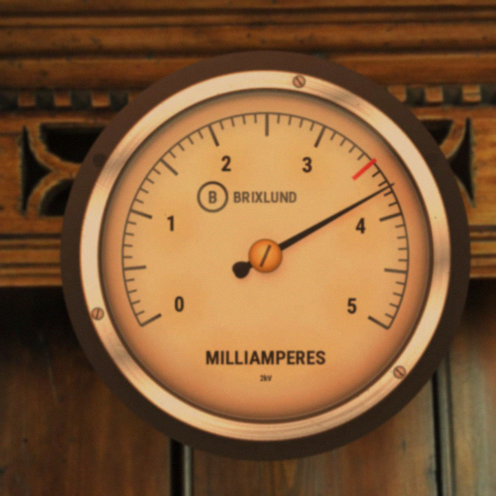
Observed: 3.75 mA
